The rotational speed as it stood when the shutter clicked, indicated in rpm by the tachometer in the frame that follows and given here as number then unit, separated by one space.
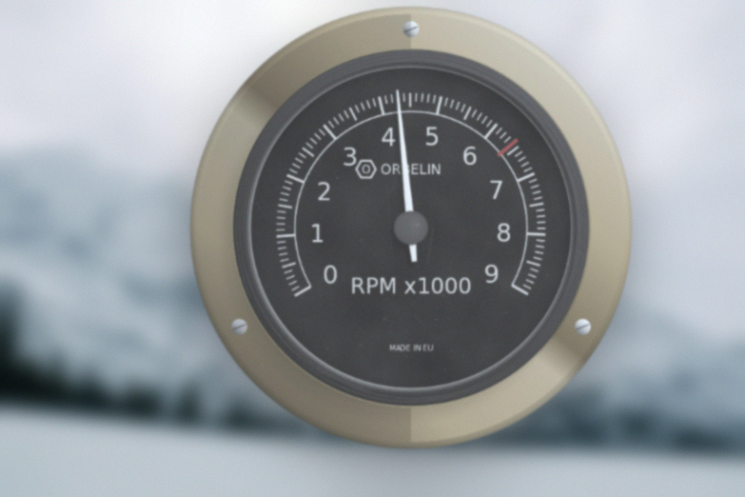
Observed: 4300 rpm
